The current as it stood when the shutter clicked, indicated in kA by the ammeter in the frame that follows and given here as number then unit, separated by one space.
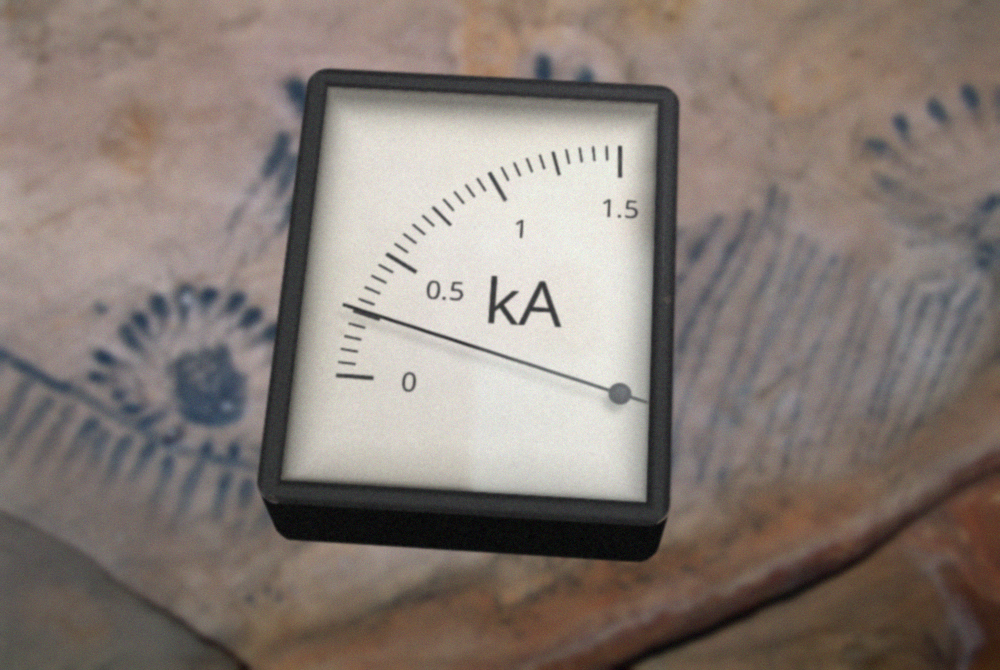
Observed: 0.25 kA
